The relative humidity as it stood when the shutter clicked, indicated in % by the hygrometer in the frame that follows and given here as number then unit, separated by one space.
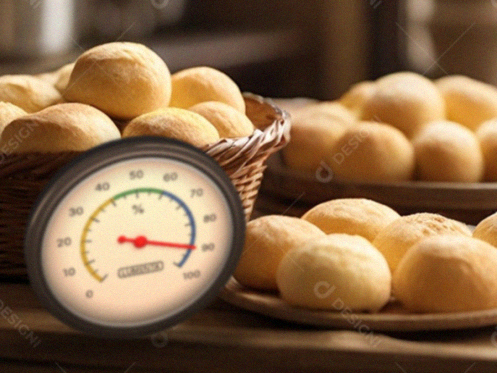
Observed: 90 %
